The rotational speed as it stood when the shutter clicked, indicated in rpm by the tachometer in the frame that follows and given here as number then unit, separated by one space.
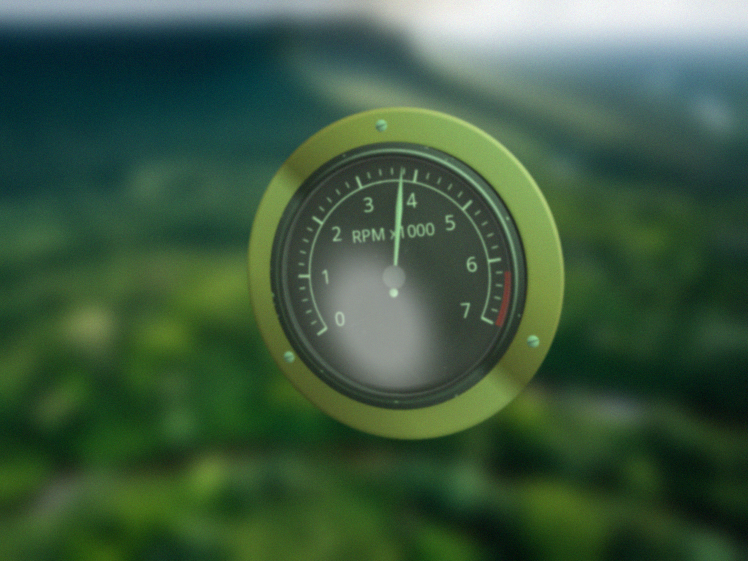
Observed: 3800 rpm
